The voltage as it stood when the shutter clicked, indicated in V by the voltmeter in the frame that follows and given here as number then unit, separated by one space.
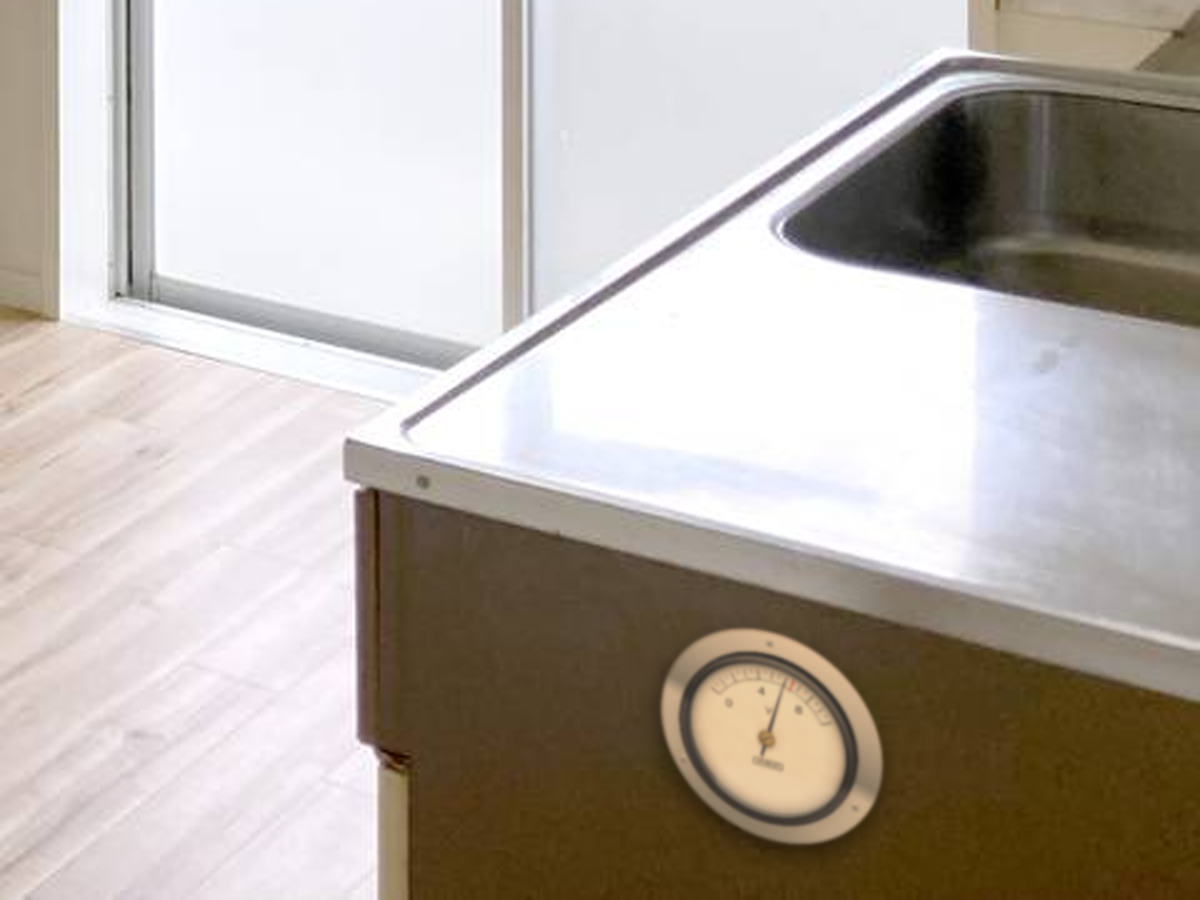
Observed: 6 V
